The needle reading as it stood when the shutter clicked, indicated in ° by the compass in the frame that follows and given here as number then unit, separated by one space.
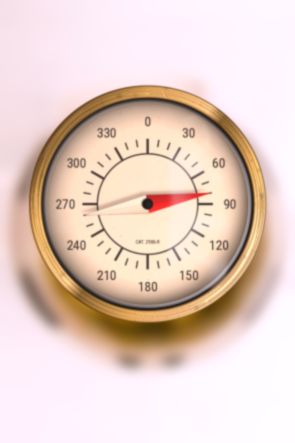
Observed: 80 °
